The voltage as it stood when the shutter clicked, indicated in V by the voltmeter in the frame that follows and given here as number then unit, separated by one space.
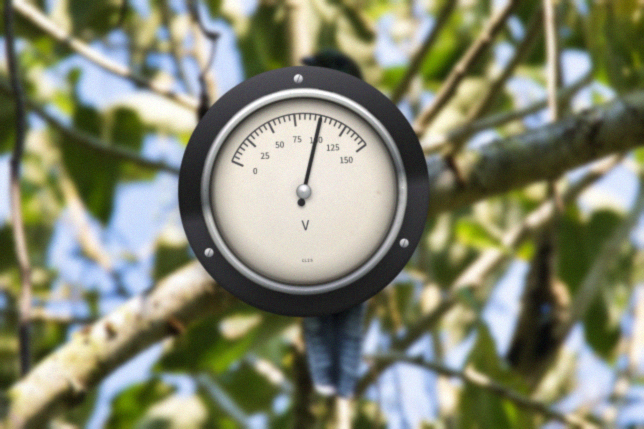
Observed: 100 V
